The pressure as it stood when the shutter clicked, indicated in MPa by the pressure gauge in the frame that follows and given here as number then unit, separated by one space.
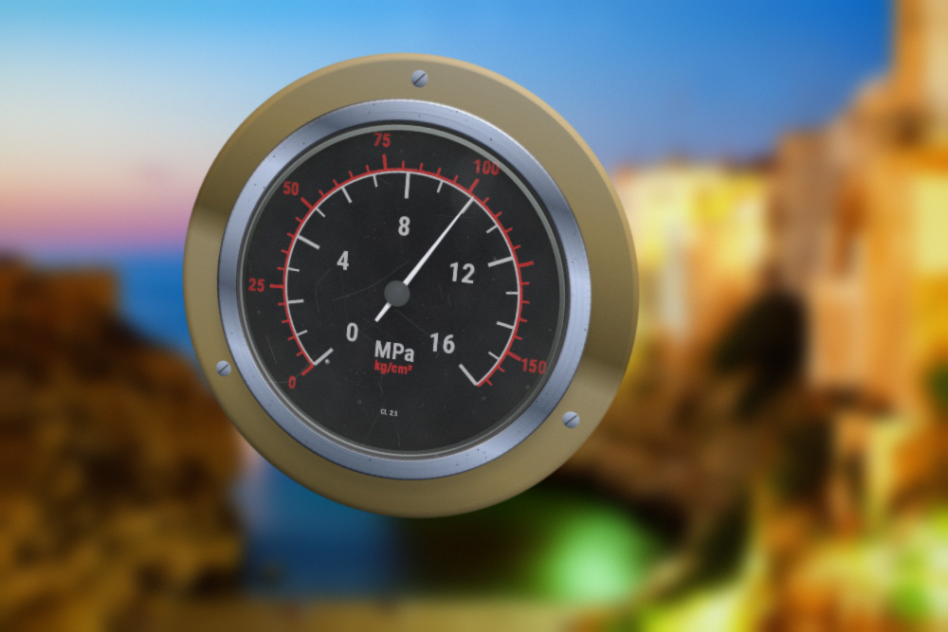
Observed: 10 MPa
